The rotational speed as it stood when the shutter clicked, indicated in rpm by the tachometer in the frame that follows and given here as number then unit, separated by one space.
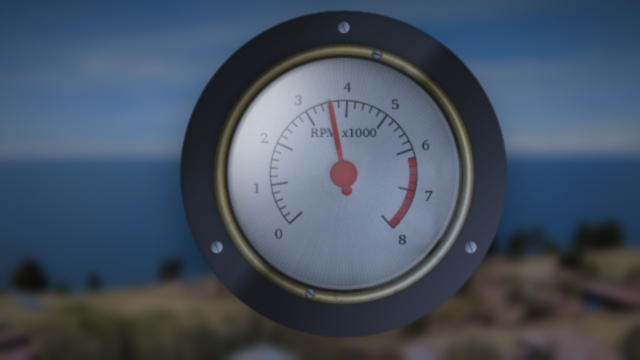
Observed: 3600 rpm
